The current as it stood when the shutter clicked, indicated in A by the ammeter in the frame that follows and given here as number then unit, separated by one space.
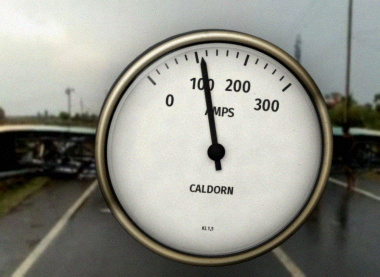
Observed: 110 A
